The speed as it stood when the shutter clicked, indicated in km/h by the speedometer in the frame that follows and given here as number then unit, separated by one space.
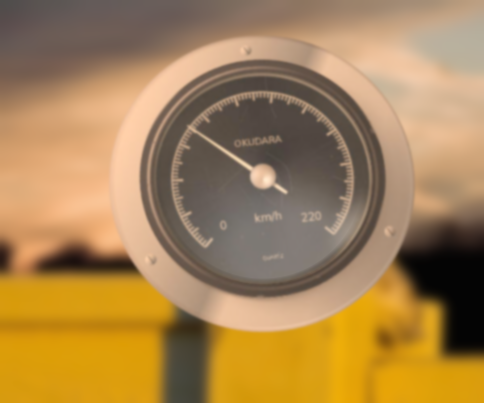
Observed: 70 km/h
